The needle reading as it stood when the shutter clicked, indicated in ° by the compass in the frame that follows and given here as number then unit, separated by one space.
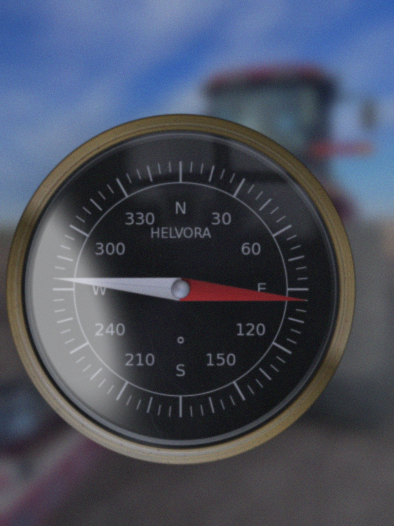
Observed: 95 °
